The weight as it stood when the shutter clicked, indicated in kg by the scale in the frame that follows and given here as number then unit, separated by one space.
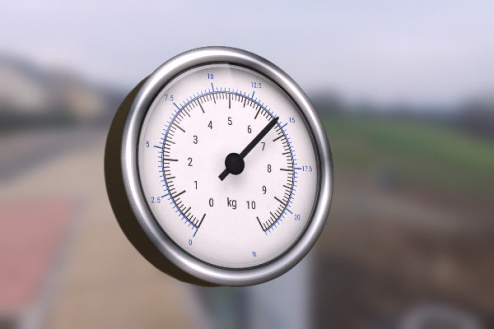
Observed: 6.5 kg
